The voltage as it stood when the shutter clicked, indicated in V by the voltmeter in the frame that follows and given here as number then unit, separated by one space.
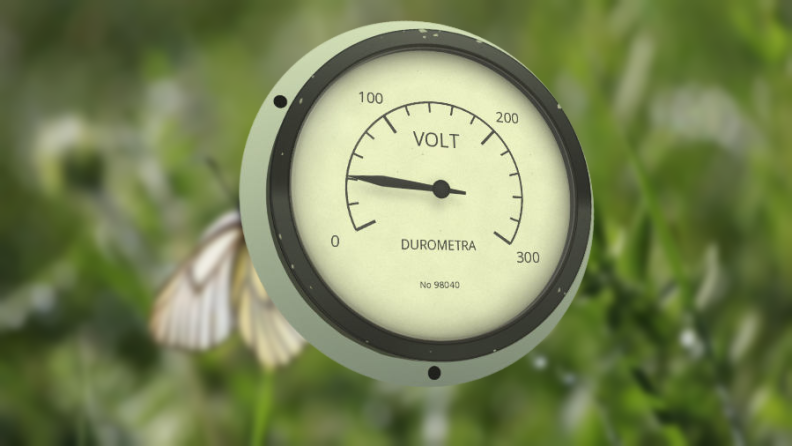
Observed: 40 V
